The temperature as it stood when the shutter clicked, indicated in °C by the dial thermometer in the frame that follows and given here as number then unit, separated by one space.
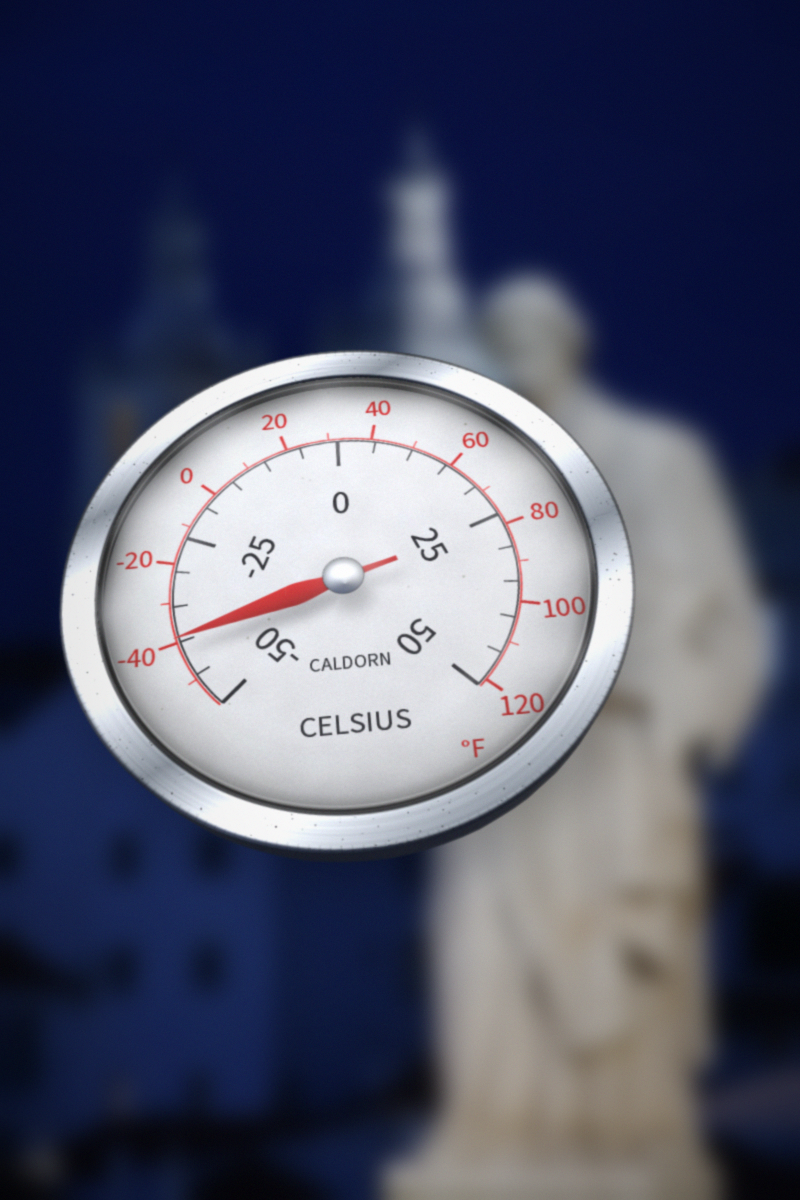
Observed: -40 °C
